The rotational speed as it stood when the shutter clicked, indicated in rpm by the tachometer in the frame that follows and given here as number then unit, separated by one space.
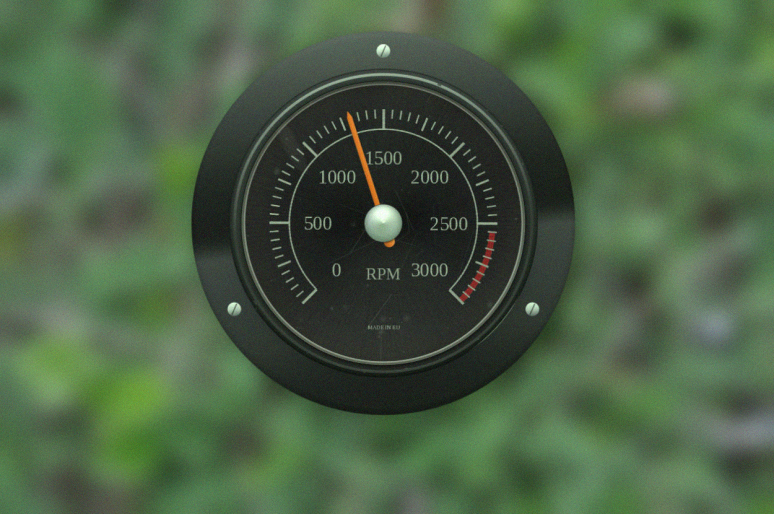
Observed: 1300 rpm
